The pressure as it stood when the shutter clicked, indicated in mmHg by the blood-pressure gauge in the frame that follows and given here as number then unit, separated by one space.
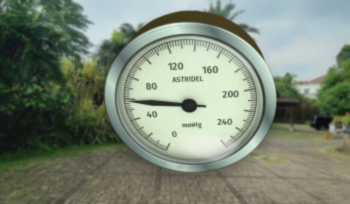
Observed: 60 mmHg
